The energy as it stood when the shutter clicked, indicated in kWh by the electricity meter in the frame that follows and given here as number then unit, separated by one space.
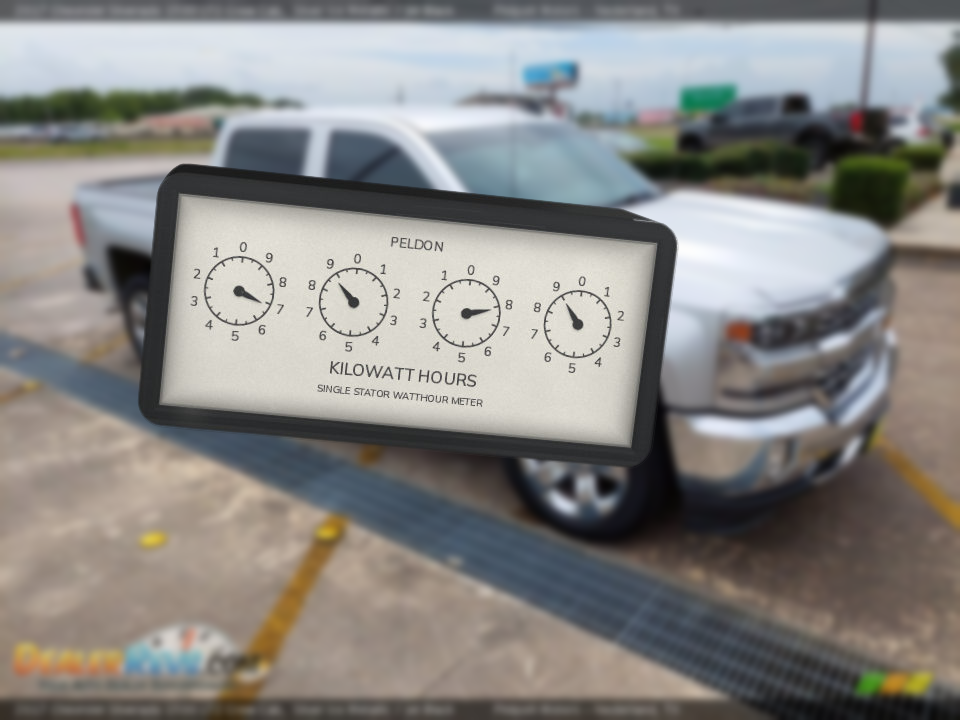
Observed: 6879 kWh
